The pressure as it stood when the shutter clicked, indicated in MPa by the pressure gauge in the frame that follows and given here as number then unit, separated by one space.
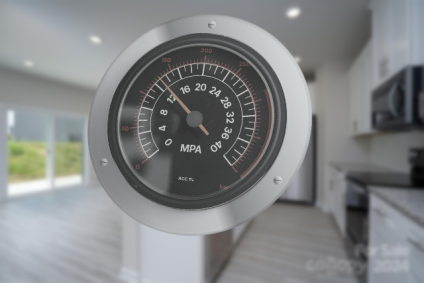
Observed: 13 MPa
